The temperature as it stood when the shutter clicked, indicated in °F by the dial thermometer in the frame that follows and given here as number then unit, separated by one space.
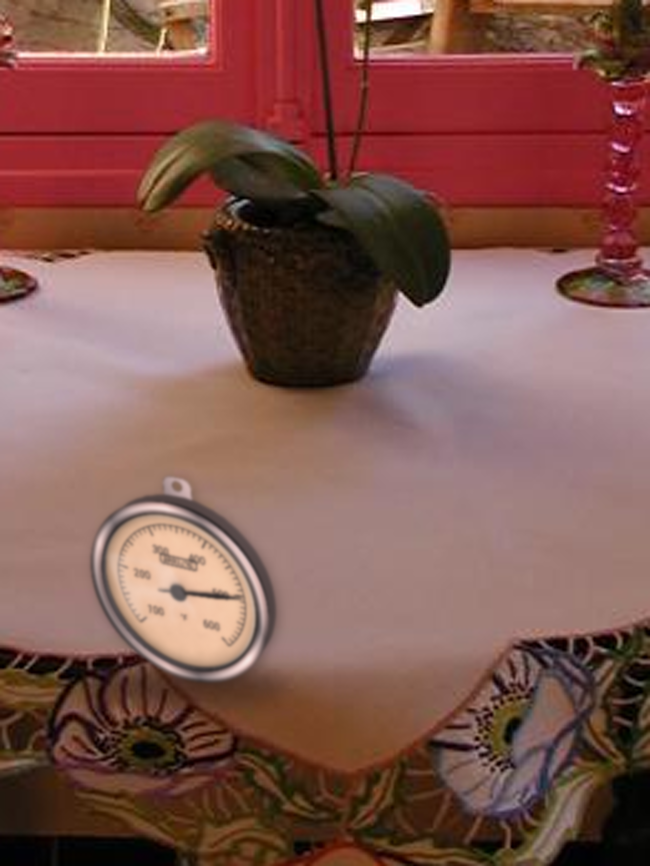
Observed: 500 °F
